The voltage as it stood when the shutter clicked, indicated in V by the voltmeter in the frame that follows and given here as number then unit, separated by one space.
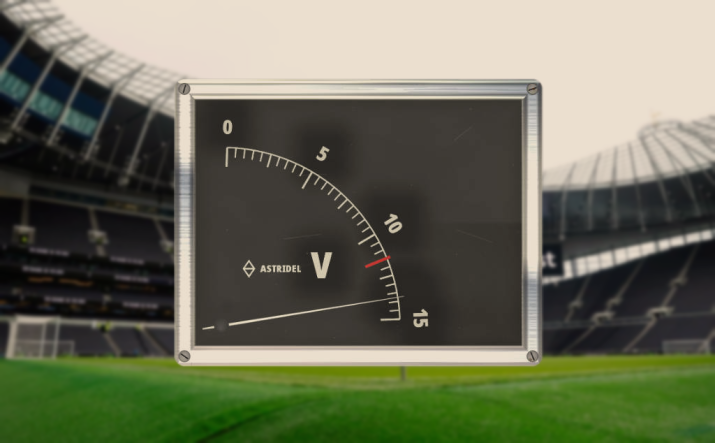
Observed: 13.75 V
